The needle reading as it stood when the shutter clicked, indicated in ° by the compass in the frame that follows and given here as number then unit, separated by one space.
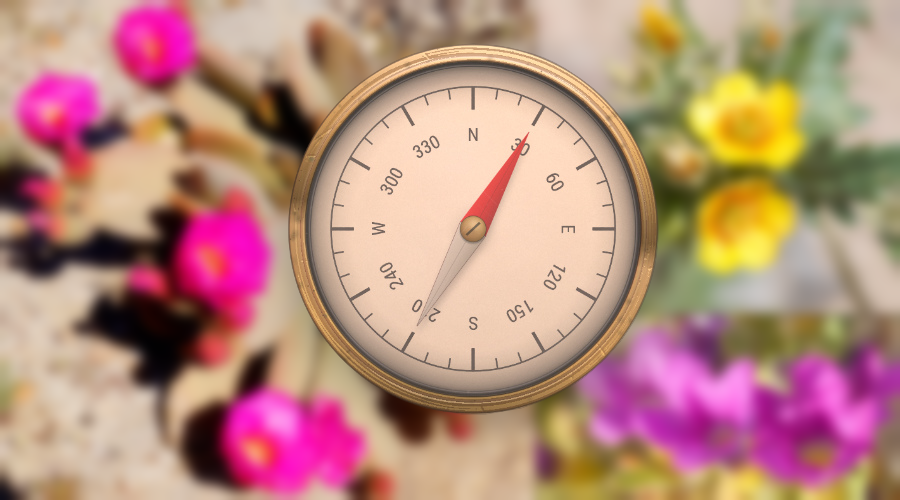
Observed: 30 °
